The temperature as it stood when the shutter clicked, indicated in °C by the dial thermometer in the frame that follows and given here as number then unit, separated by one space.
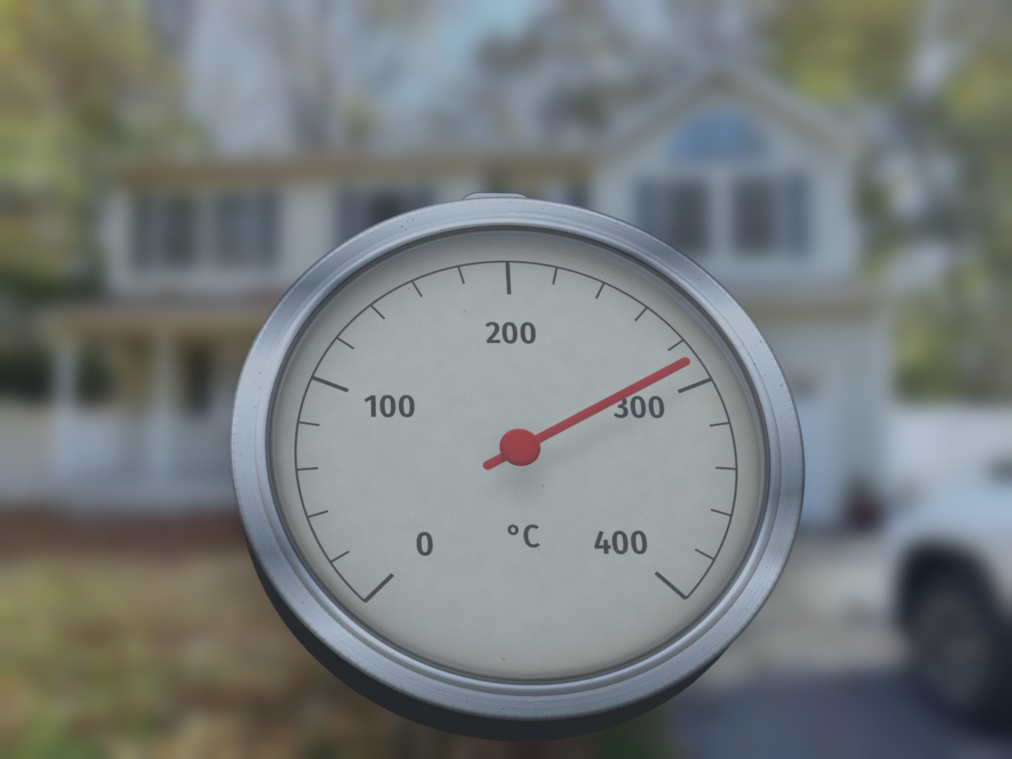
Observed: 290 °C
